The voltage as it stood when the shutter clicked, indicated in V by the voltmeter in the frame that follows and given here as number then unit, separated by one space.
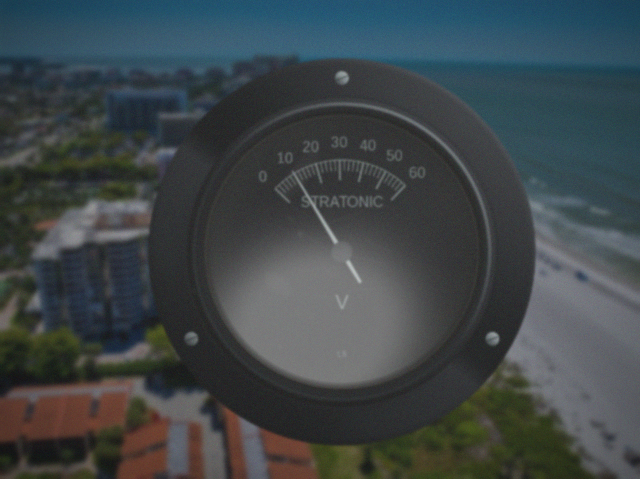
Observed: 10 V
